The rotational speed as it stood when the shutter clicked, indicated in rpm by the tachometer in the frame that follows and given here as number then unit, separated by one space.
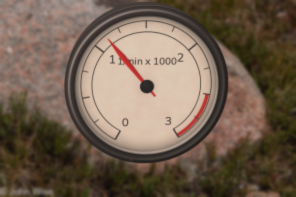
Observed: 1125 rpm
